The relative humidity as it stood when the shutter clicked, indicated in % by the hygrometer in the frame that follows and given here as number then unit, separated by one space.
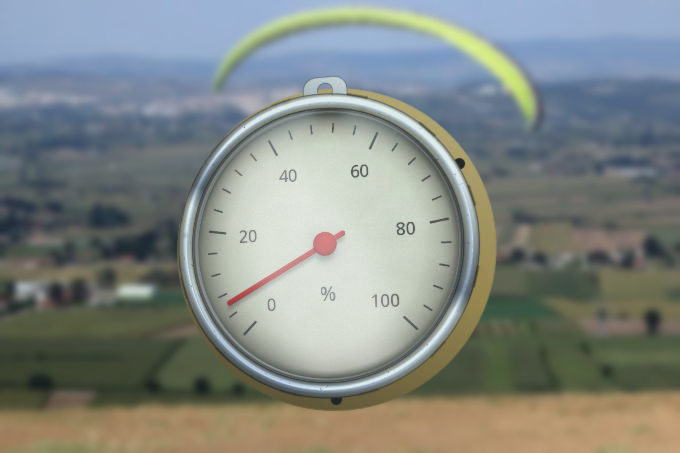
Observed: 6 %
